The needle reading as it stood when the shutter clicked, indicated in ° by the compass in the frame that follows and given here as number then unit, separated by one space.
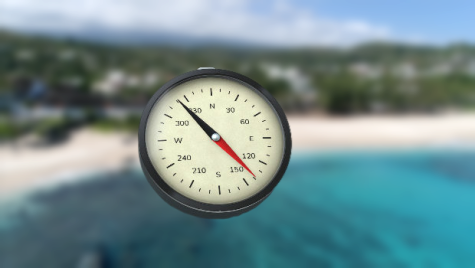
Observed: 140 °
